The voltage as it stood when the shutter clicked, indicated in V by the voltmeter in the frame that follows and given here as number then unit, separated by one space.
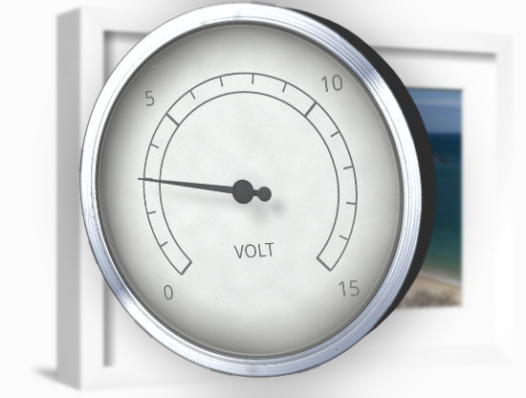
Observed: 3 V
